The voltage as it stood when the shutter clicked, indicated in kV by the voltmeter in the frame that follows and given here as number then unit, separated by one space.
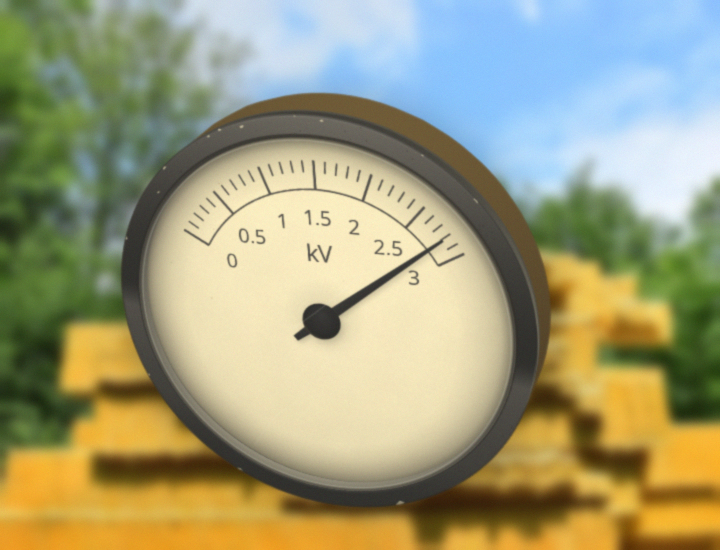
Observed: 2.8 kV
